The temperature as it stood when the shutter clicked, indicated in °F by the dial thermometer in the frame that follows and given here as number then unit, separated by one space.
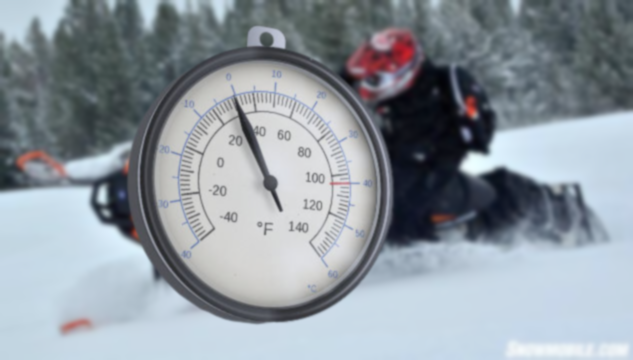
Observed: 30 °F
